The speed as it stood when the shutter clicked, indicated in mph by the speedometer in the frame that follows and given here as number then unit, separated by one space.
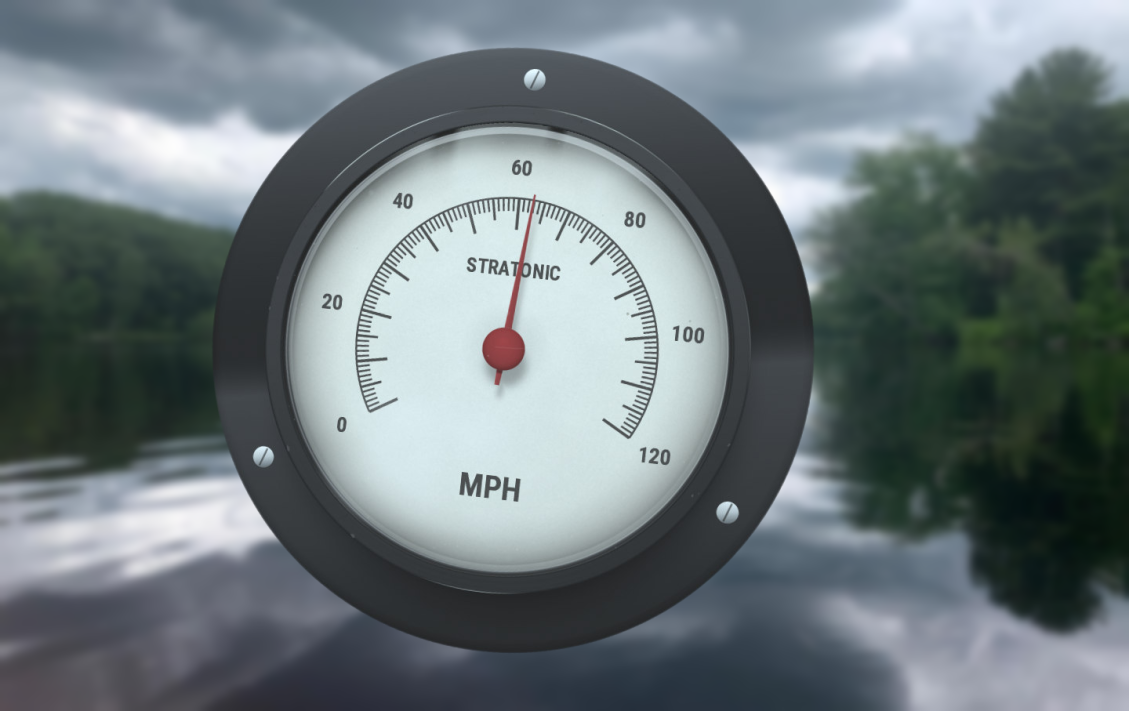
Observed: 63 mph
